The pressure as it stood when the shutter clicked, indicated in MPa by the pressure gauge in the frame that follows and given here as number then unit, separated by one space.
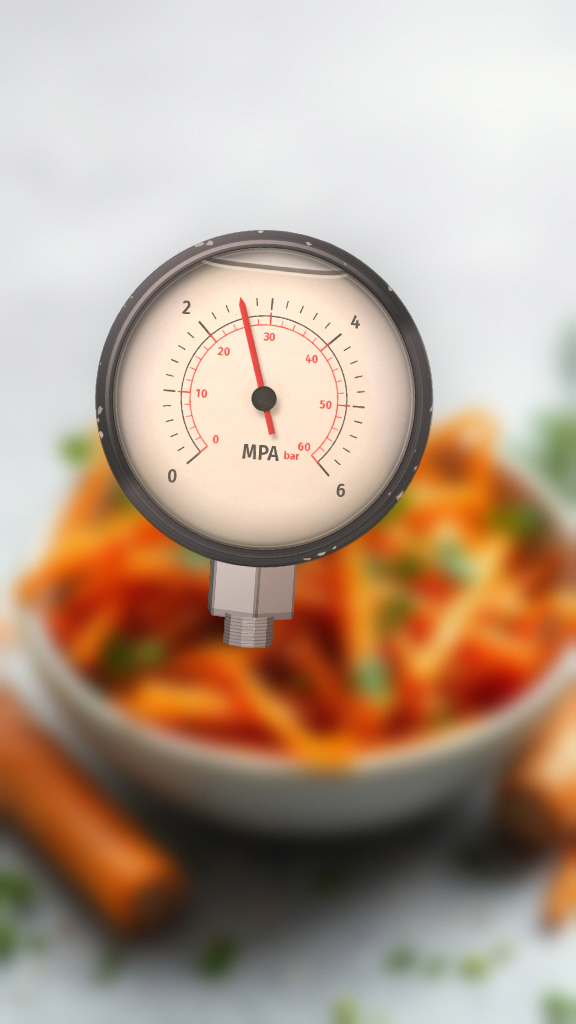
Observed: 2.6 MPa
